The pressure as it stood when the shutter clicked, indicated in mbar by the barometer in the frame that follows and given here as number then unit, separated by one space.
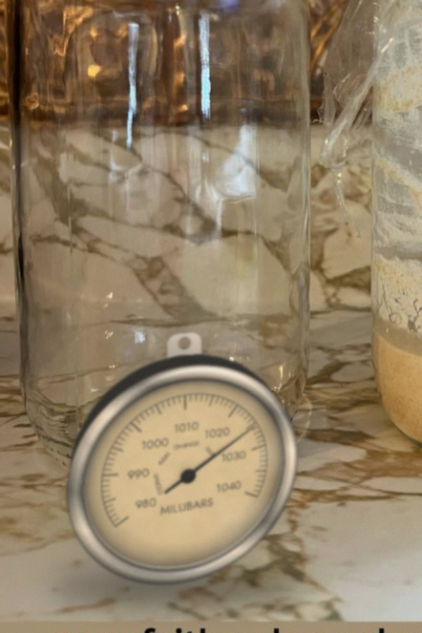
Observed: 1025 mbar
